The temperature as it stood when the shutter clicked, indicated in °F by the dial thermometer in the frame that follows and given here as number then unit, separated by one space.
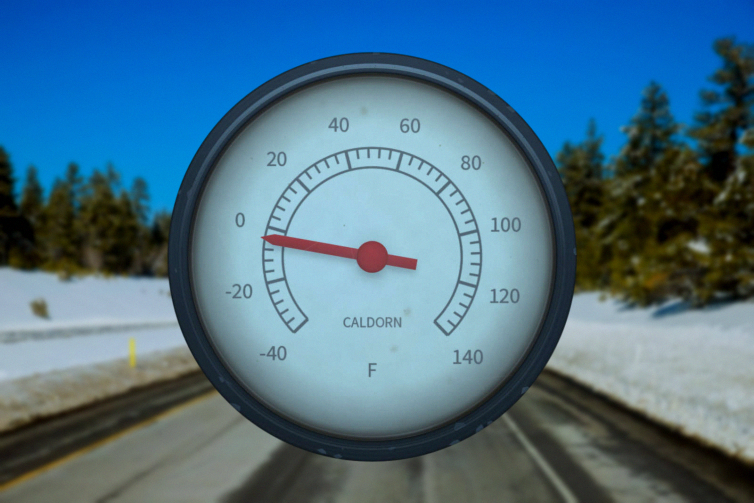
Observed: -4 °F
